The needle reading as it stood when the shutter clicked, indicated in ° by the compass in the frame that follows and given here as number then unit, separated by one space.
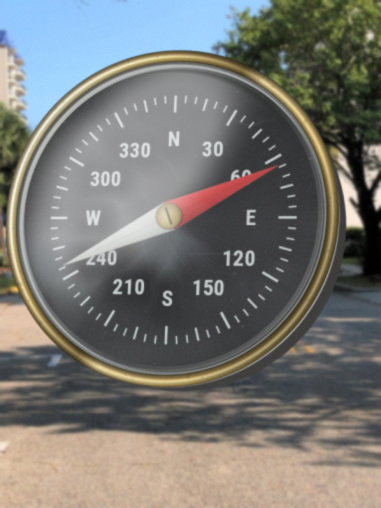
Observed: 65 °
